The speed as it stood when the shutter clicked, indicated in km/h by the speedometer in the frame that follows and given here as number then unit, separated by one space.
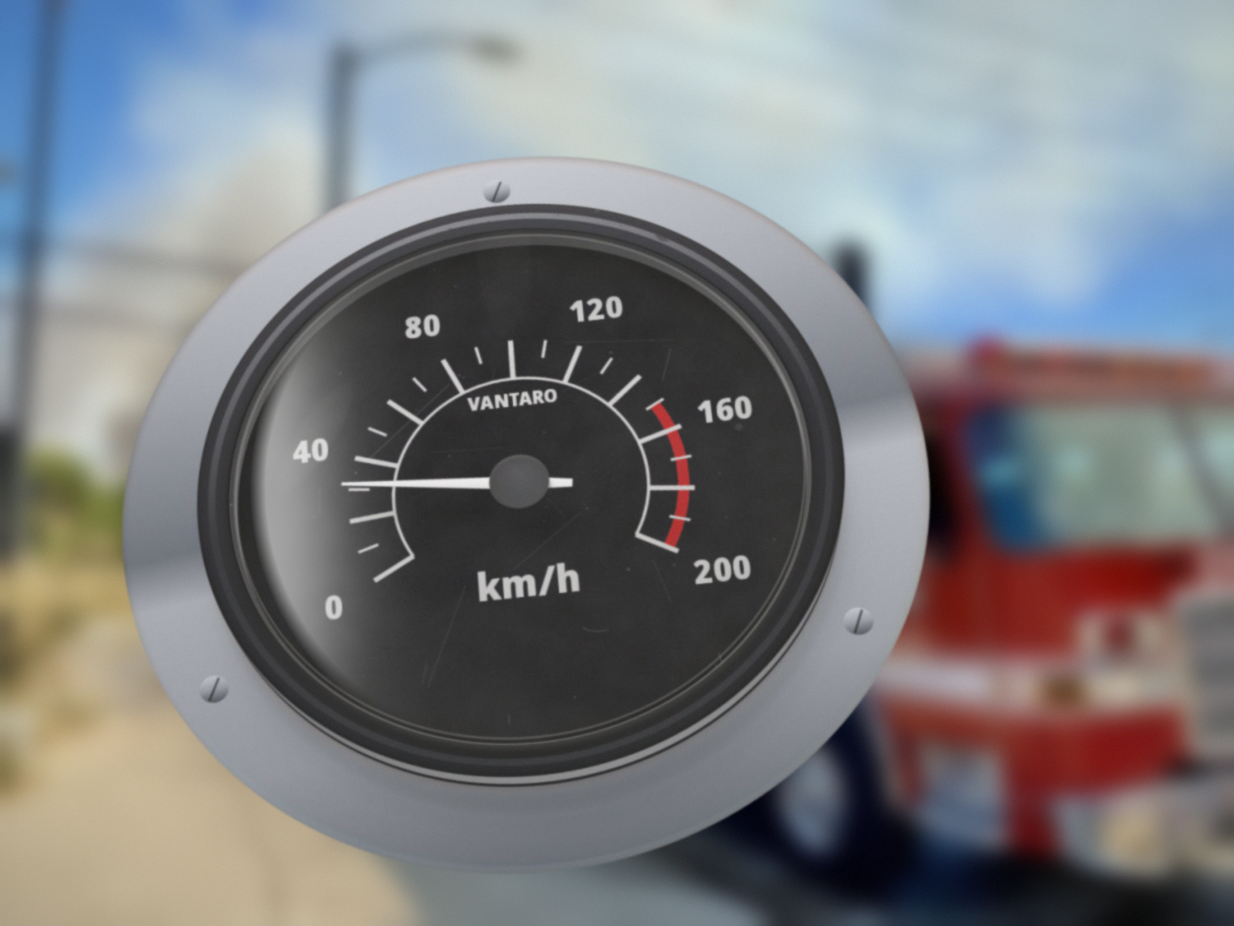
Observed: 30 km/h
